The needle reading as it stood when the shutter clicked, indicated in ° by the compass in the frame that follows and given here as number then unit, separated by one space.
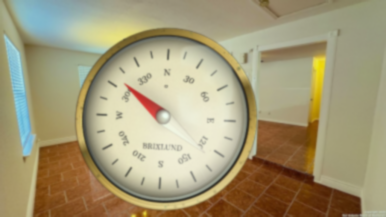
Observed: 307.5 °
